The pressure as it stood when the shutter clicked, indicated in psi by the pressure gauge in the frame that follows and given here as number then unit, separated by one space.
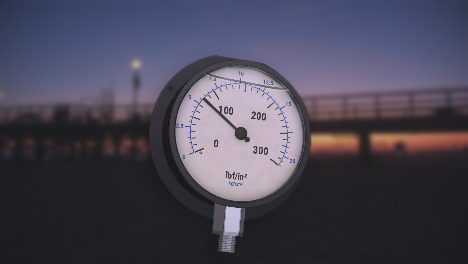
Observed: 80 psi
